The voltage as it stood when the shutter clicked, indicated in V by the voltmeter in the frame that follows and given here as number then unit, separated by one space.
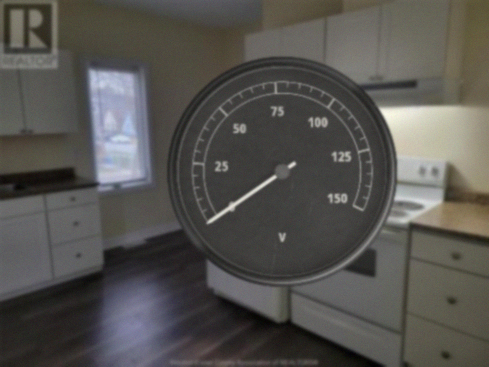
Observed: 0 V
